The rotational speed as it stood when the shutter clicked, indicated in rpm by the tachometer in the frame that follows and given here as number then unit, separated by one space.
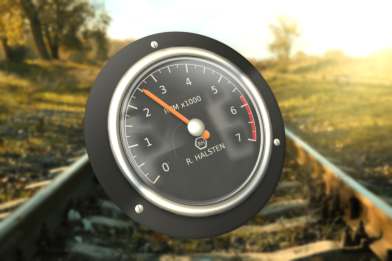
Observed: 2500 rpm
